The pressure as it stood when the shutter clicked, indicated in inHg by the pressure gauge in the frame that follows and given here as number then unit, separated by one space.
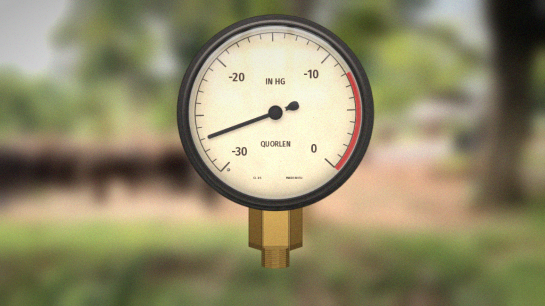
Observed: -27 inHg
